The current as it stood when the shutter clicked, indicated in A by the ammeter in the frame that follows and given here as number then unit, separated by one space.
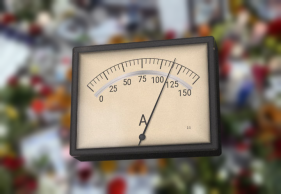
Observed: 115 A
